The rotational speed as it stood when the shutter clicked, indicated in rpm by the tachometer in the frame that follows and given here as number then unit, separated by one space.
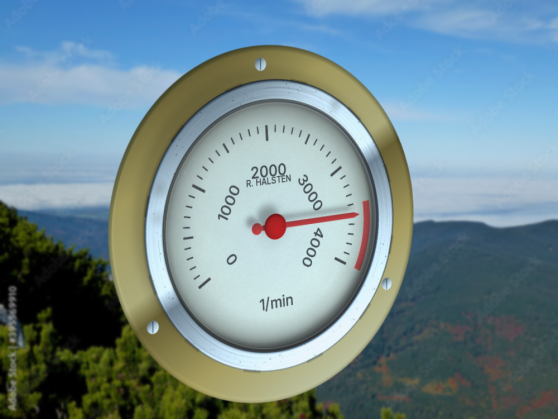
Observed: 3500 rpm
